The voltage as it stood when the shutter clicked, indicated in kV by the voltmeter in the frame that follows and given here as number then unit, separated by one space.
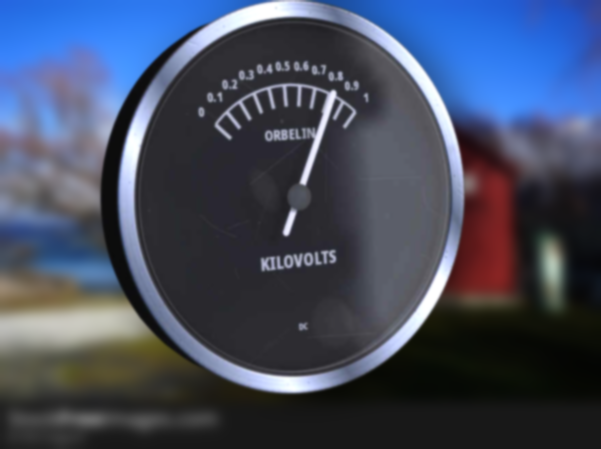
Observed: 0.8 kV
